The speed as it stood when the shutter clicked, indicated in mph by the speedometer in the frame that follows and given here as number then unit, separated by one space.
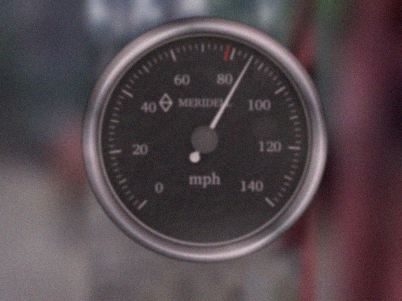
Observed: 86 mph
